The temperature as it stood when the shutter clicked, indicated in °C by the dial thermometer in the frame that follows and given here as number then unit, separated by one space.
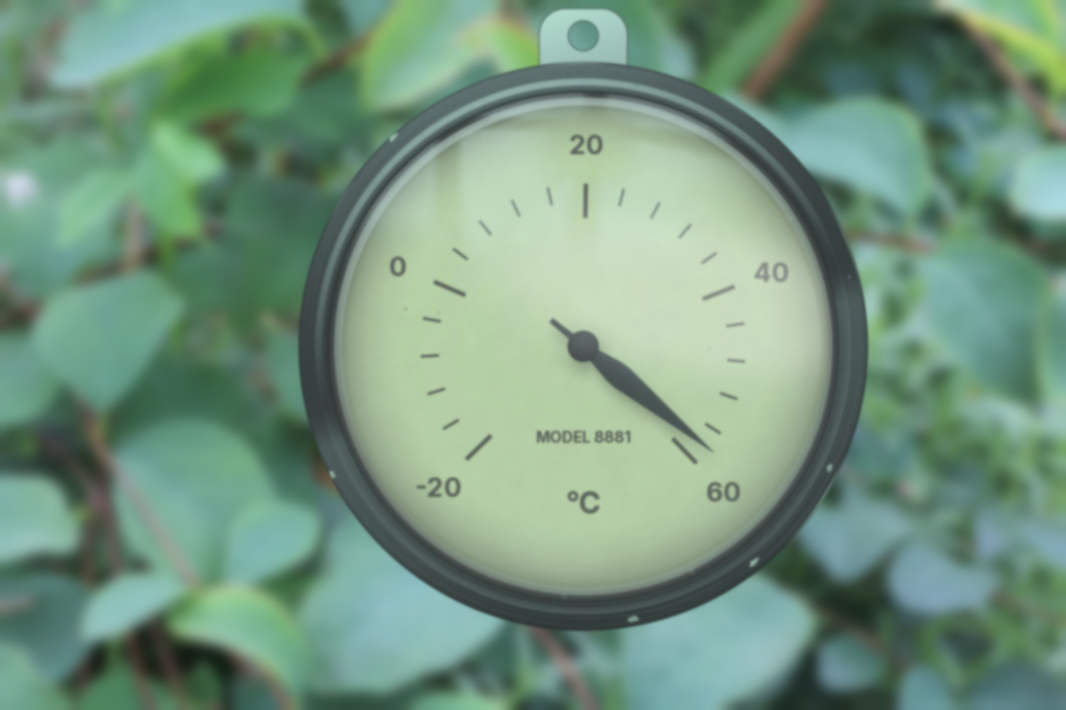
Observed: 58 °C
